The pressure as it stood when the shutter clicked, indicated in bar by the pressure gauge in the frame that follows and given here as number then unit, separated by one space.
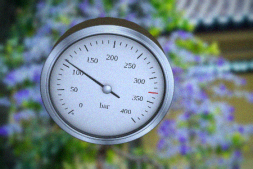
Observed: 110 bar
